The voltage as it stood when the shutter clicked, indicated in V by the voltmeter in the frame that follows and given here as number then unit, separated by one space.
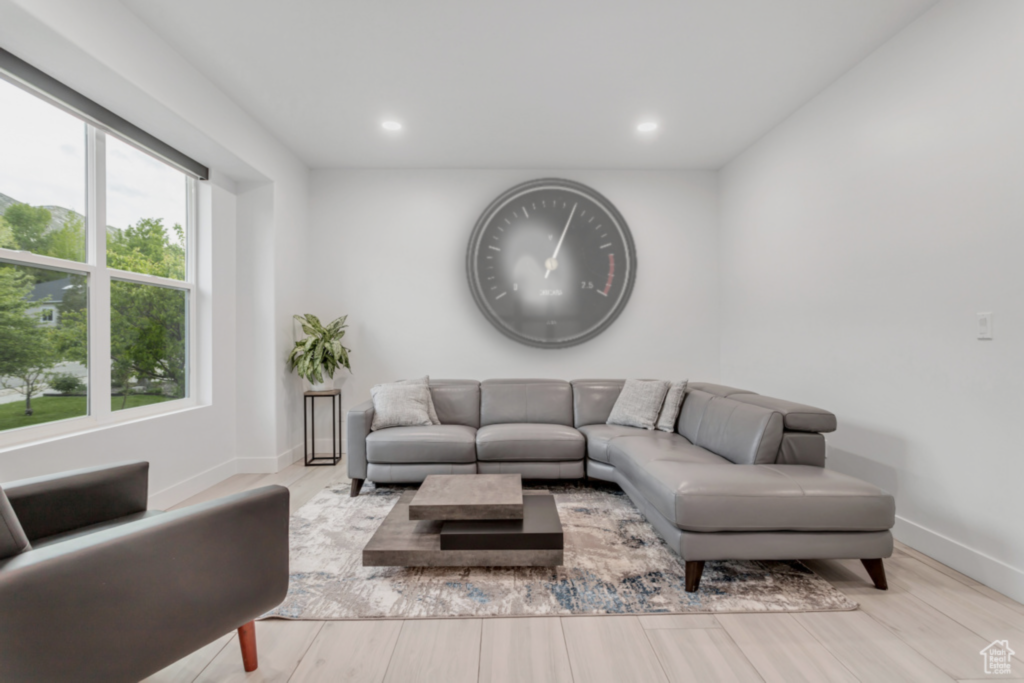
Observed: 1.5 V
